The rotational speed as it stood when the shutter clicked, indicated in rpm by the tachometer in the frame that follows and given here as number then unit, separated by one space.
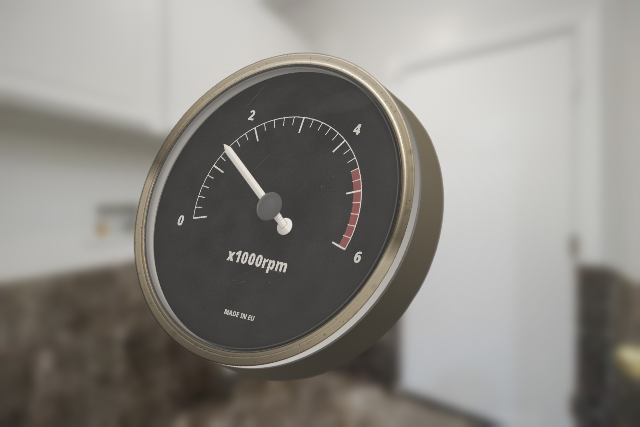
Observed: 1400 rpm
